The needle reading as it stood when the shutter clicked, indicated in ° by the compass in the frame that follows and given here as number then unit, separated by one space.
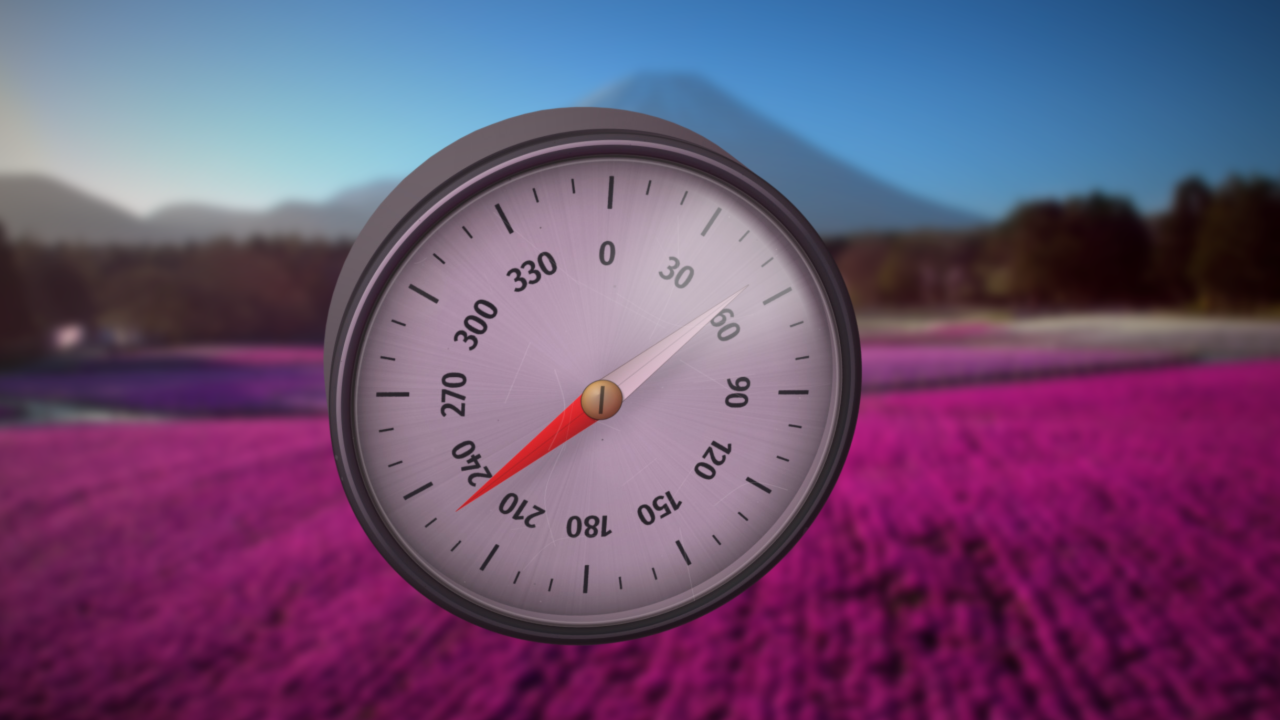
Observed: 230 °
